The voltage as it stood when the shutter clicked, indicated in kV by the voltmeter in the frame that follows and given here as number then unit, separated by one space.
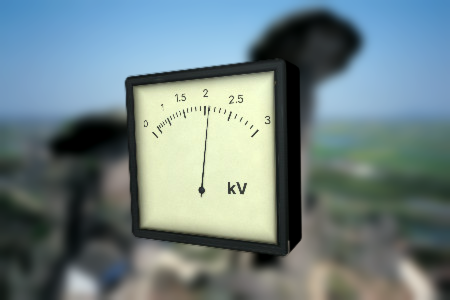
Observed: 2.1 kV
